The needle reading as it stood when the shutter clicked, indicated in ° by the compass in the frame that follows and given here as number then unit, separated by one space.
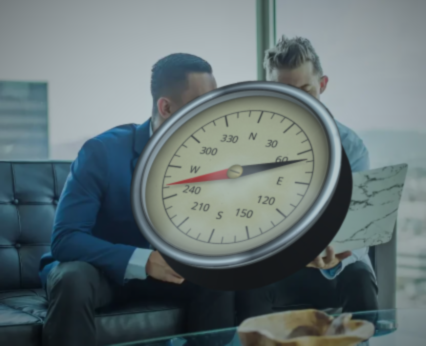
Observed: 250 °
